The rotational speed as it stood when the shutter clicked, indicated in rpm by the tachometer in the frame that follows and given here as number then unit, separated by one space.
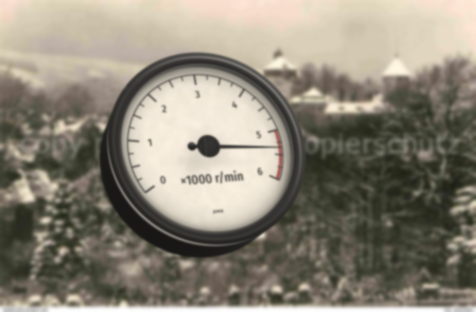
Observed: 5375 rpm
